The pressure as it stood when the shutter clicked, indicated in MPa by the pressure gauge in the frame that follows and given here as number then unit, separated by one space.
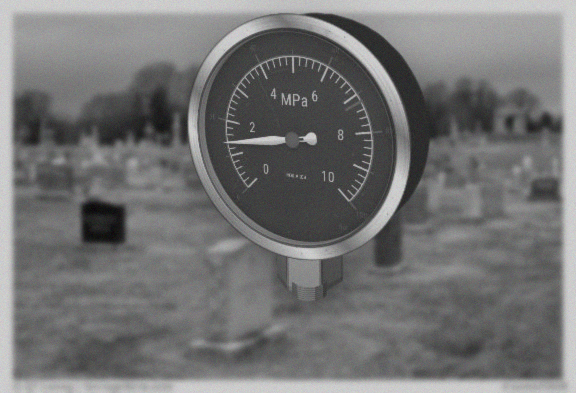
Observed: 1.4 MPa
